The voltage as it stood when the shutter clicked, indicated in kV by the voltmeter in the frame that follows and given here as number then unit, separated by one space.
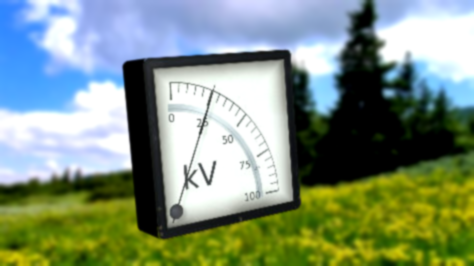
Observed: 25 kV
